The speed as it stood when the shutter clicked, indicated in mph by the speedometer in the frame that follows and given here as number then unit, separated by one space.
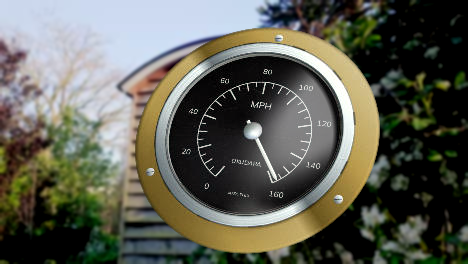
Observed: 157.5 mph
